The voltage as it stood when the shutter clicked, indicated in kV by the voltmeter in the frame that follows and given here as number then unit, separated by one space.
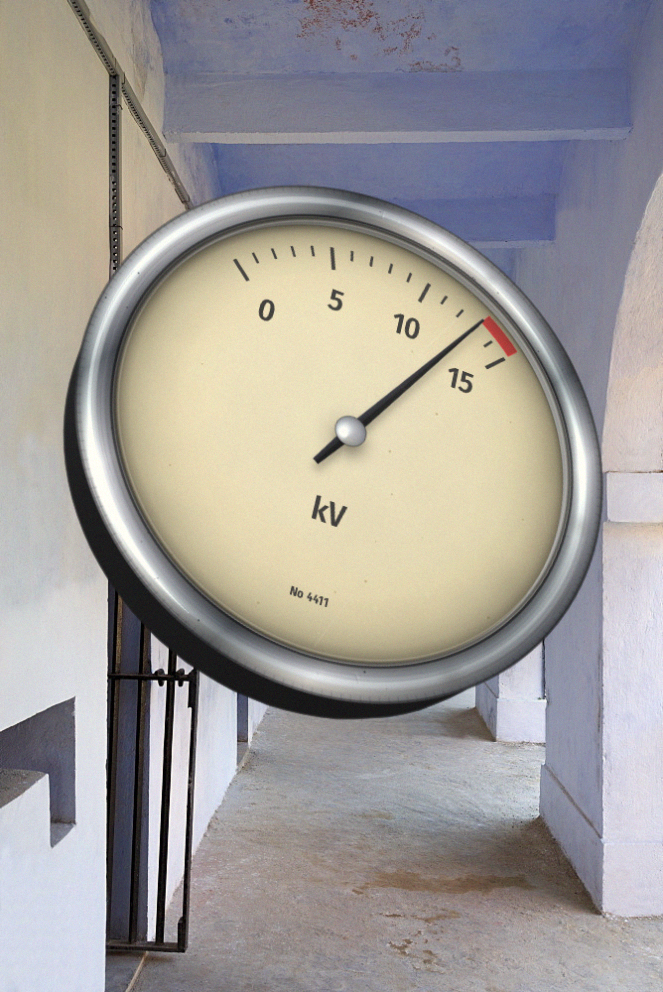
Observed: 13 kV
